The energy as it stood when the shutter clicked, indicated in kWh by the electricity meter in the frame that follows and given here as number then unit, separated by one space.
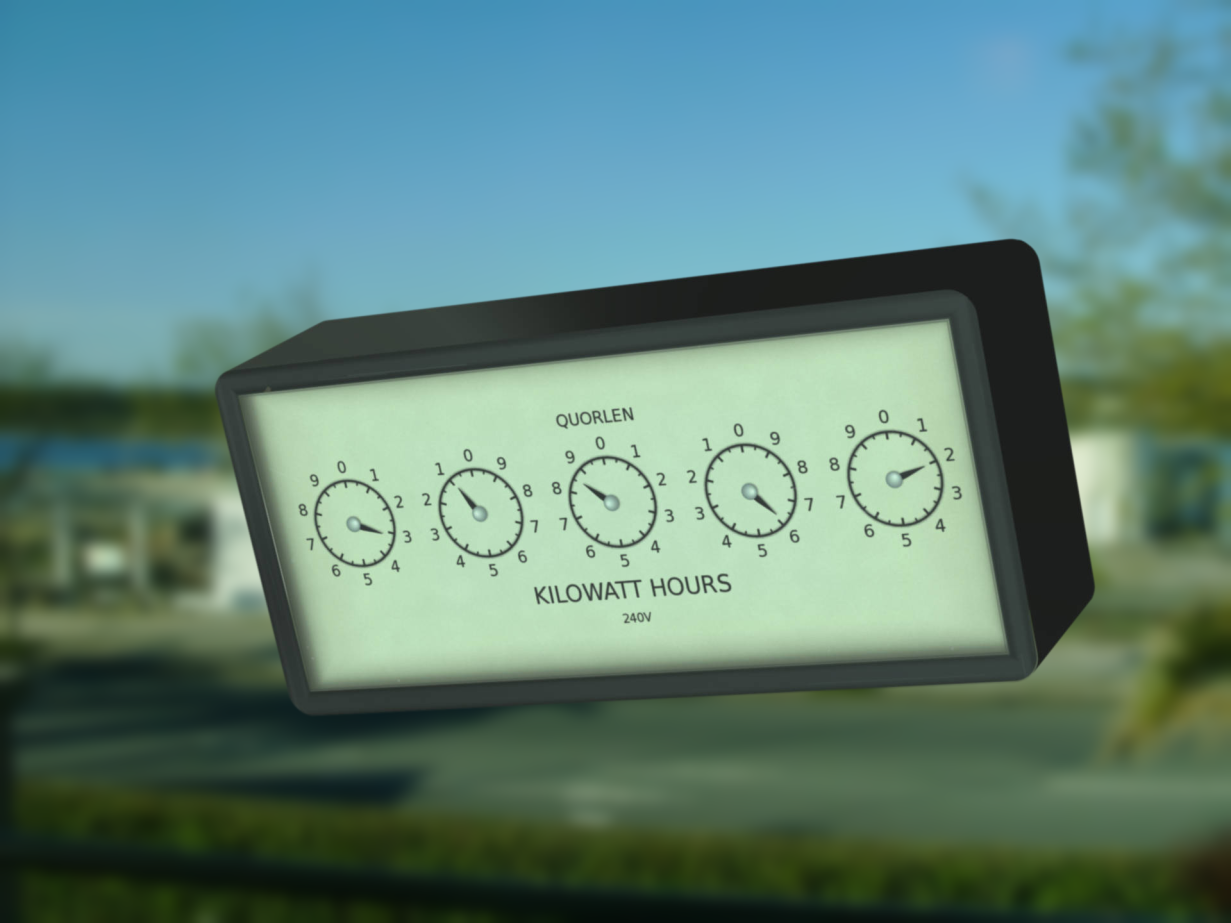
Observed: 30862 kWh
